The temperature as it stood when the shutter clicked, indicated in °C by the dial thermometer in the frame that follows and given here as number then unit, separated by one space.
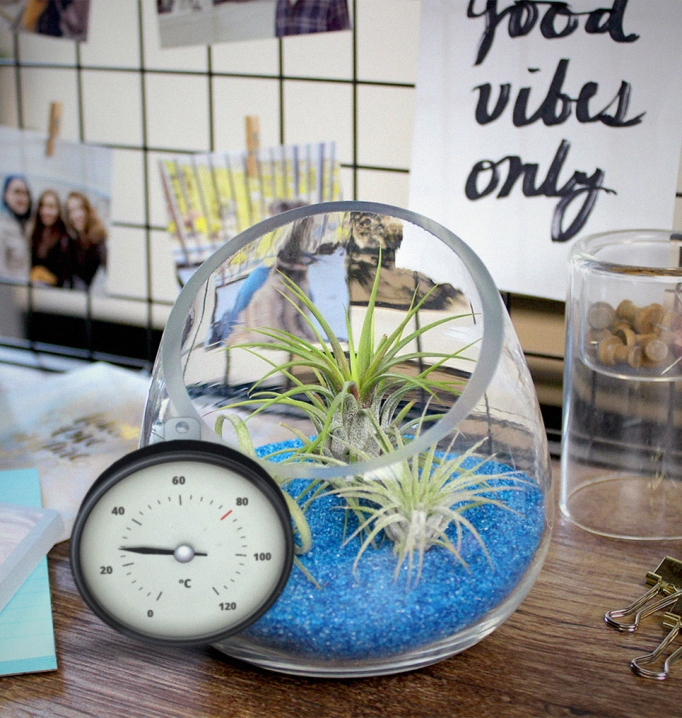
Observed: 28 °C
